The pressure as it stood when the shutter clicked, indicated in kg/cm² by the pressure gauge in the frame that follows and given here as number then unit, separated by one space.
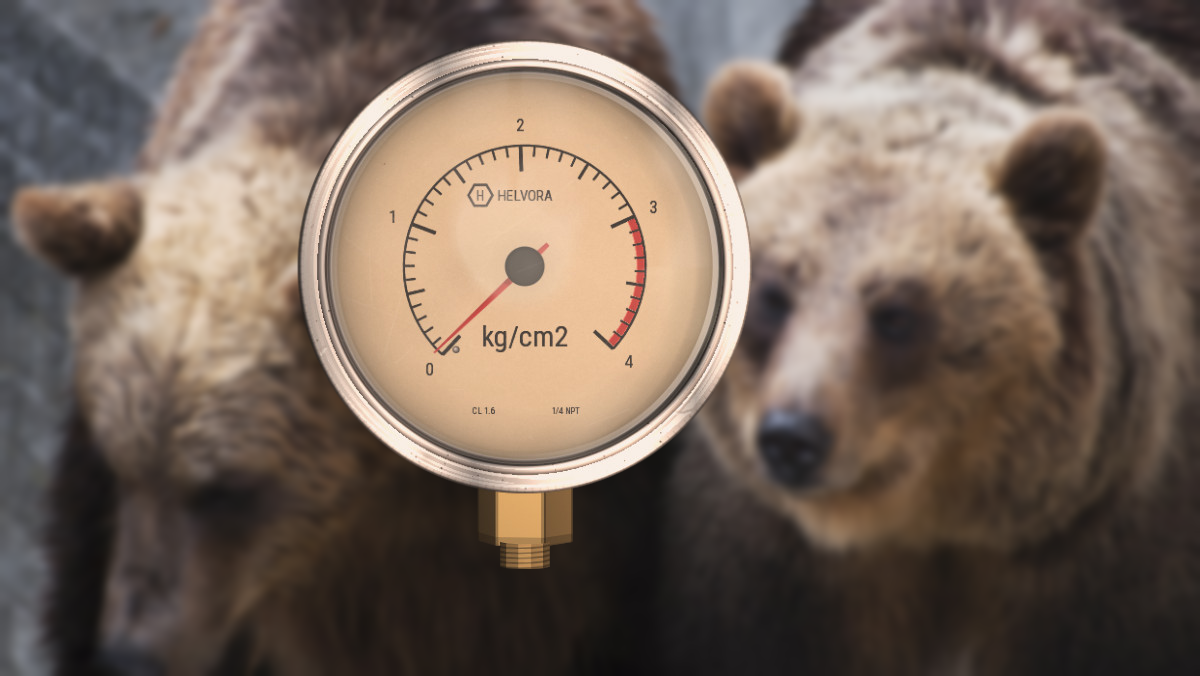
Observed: 0.05 kg/cm²
